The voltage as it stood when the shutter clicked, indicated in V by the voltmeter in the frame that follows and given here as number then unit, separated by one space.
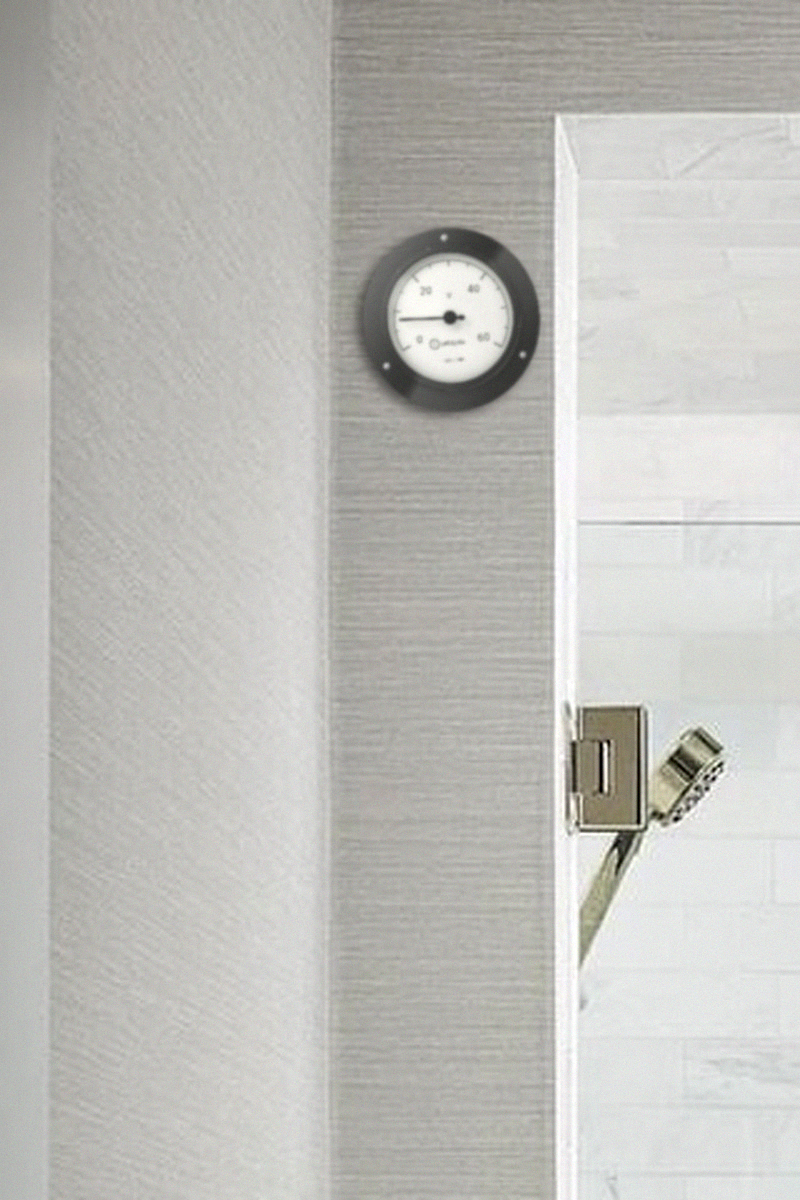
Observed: 7.5 V
